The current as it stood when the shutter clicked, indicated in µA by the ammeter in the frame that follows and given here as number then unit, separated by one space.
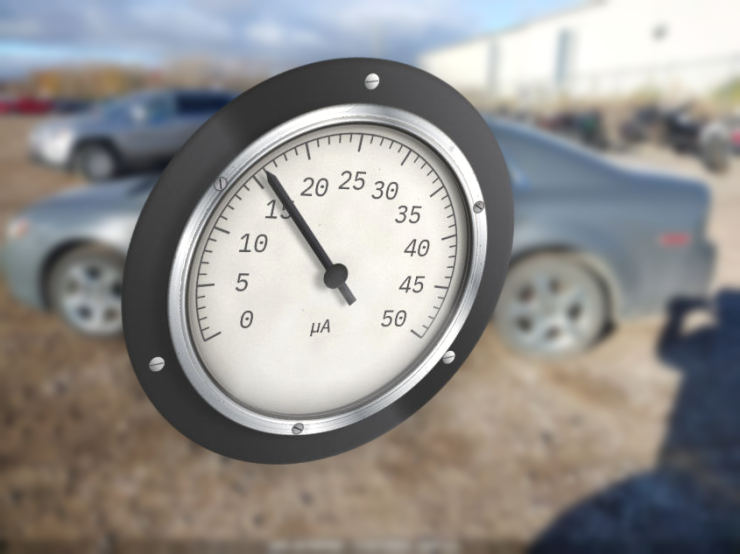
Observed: 16 µA
